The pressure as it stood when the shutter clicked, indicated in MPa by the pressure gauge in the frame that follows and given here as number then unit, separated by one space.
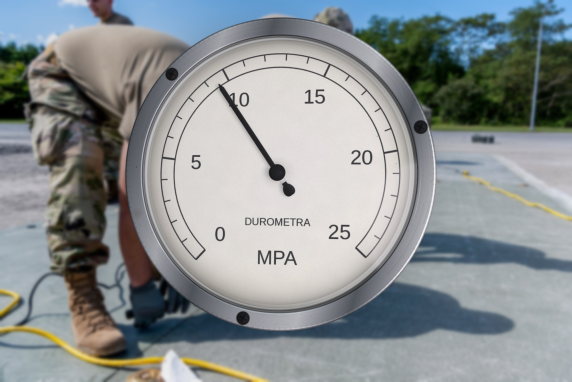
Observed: 9.5 MPa
